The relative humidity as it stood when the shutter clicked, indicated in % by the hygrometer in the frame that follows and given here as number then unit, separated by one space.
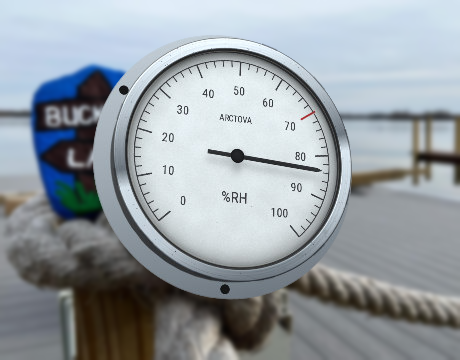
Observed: 84 %
